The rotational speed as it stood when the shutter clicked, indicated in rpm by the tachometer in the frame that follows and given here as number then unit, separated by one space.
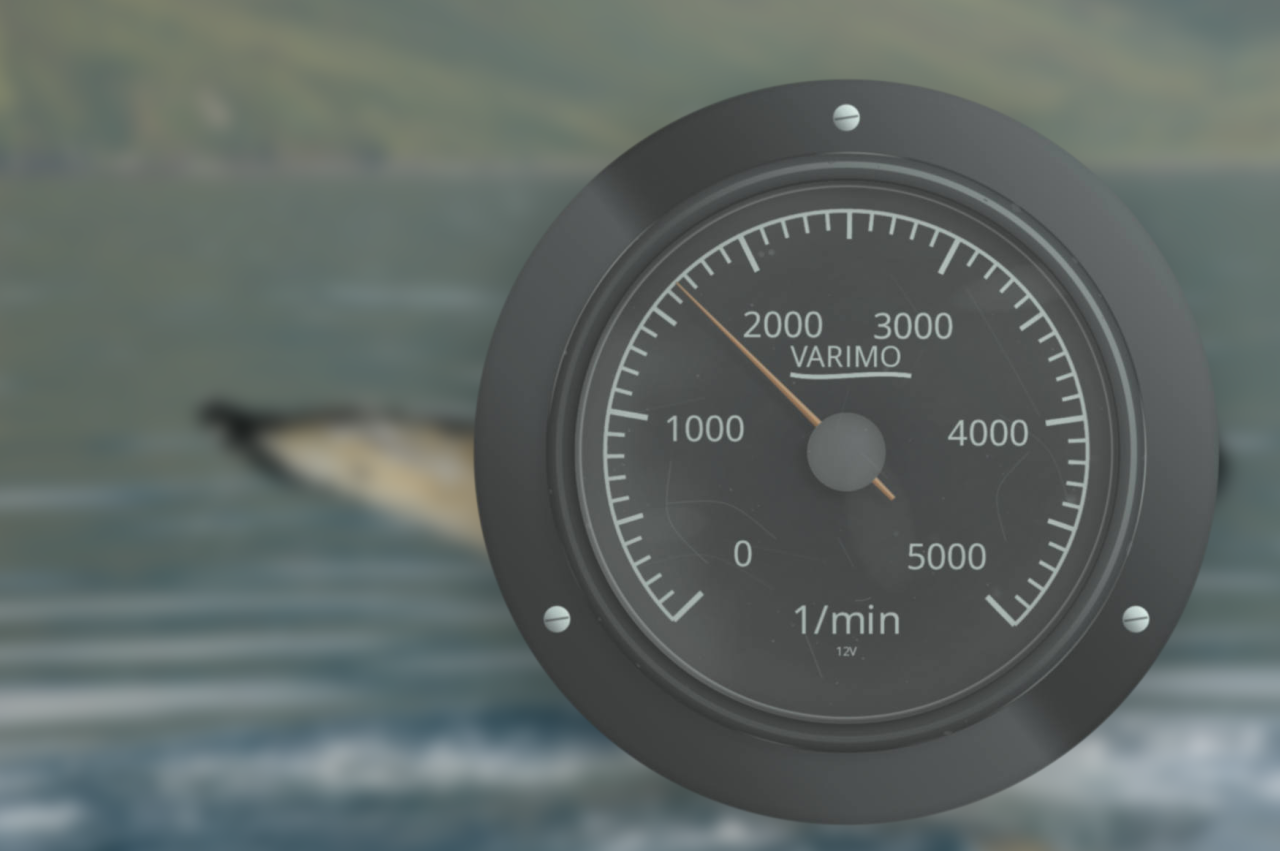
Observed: 1650 rpm
